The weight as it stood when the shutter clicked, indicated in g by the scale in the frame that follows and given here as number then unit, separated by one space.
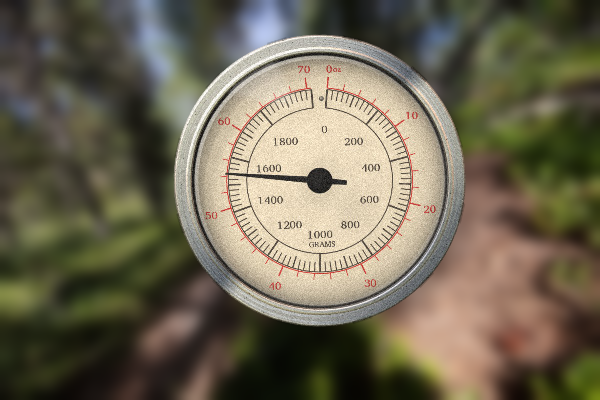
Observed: 1540 g
